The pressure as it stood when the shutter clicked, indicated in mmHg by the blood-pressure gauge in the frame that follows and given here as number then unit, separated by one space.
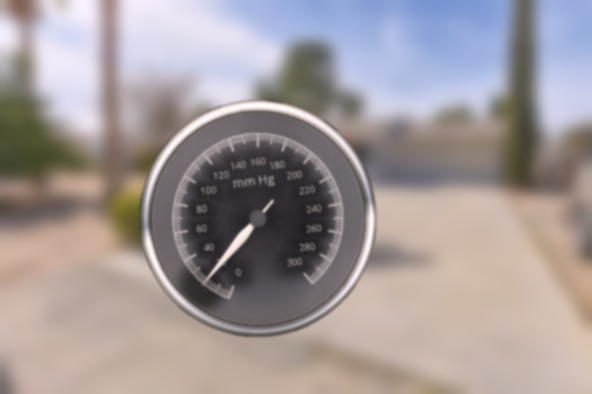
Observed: 20 mmHg
